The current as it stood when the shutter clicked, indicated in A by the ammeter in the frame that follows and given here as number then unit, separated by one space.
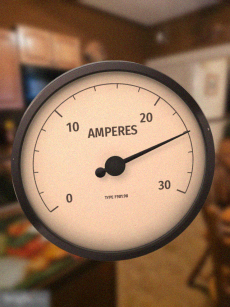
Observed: 24 A
